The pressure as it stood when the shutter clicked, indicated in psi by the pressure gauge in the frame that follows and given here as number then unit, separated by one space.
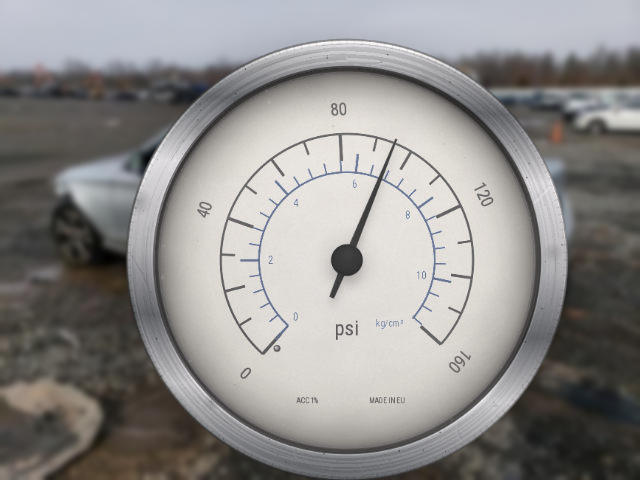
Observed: 95 psi
